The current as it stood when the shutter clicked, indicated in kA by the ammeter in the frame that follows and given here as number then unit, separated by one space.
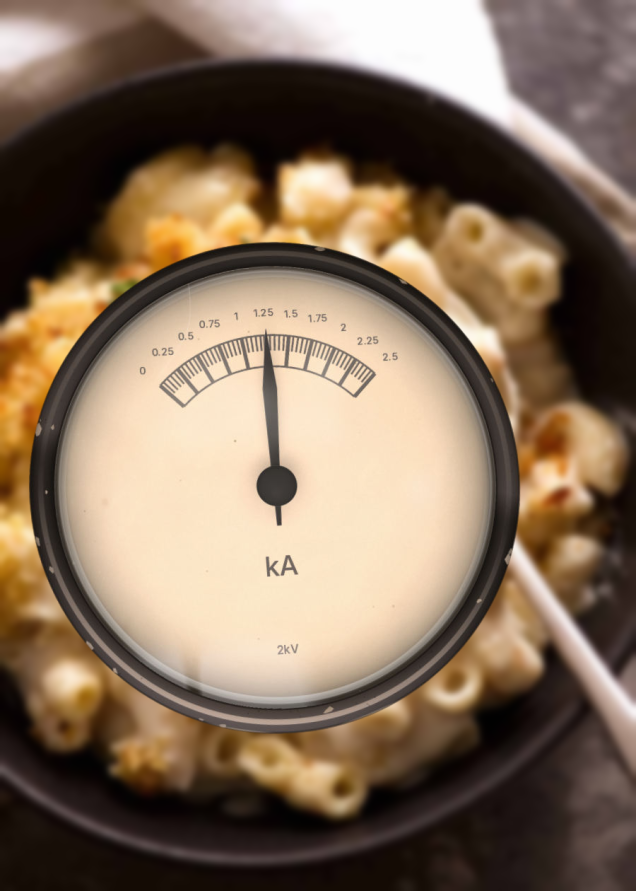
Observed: 1.25 kA
